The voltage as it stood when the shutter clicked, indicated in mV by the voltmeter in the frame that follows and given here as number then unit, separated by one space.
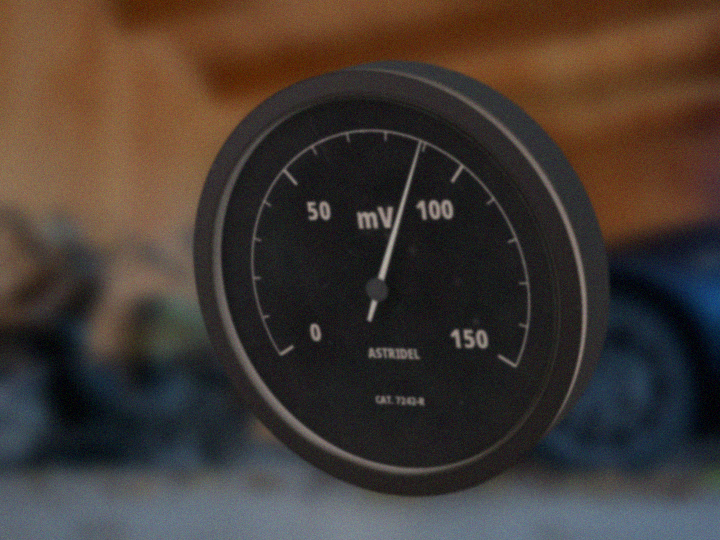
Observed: 90 mV
